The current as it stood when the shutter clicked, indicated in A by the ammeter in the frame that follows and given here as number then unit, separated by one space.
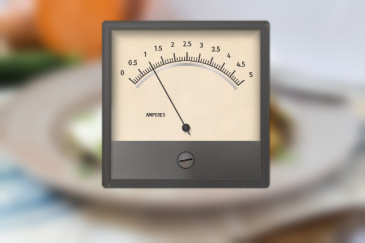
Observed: 1 A
